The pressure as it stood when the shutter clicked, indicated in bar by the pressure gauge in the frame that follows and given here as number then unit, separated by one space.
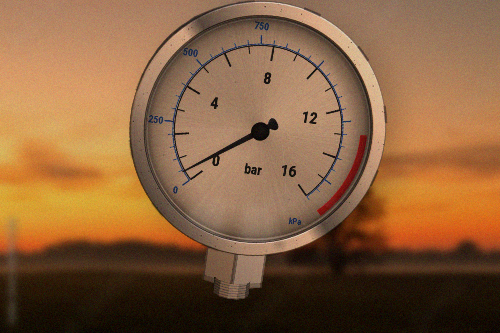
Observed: 0.5 bar
